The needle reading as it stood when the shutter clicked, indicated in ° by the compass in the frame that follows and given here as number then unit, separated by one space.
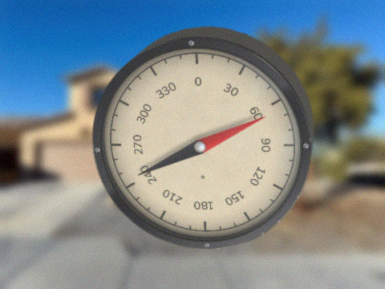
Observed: 65 °
